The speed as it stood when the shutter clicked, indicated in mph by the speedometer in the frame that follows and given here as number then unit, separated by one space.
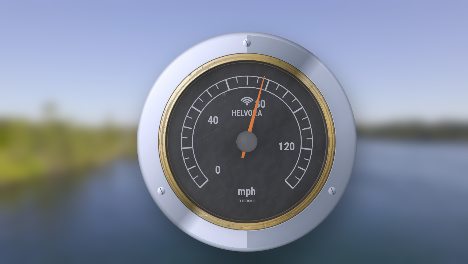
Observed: 77.5 mph
